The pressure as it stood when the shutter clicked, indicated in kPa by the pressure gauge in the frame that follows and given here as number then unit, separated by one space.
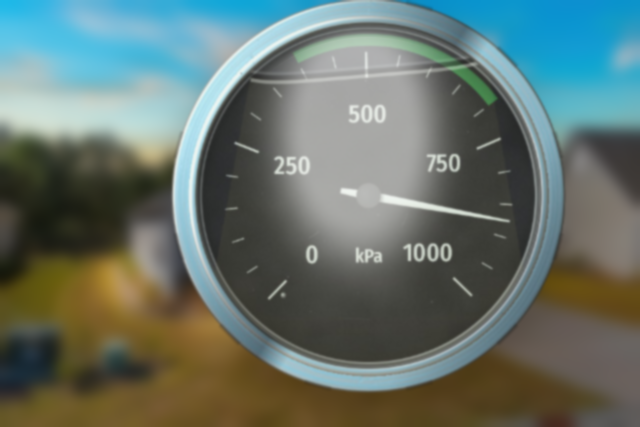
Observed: 875 kPa
